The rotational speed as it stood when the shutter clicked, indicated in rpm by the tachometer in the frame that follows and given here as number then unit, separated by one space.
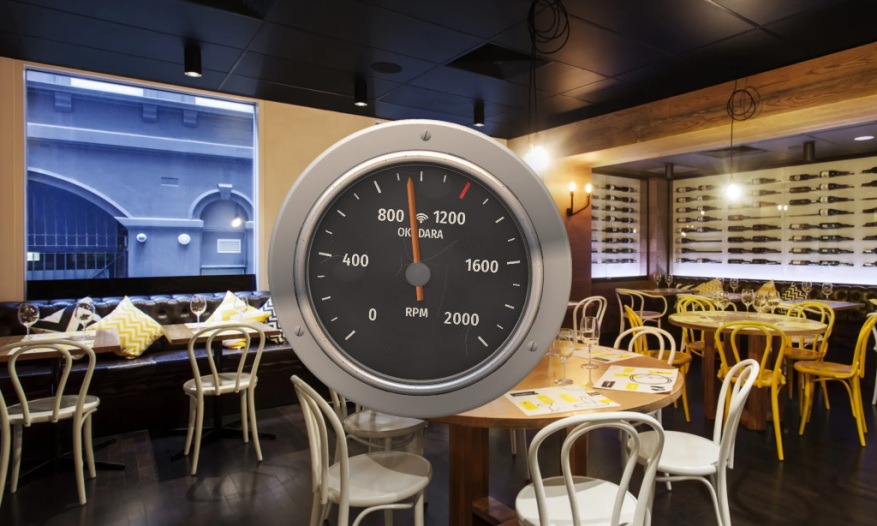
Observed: 950 rpm
